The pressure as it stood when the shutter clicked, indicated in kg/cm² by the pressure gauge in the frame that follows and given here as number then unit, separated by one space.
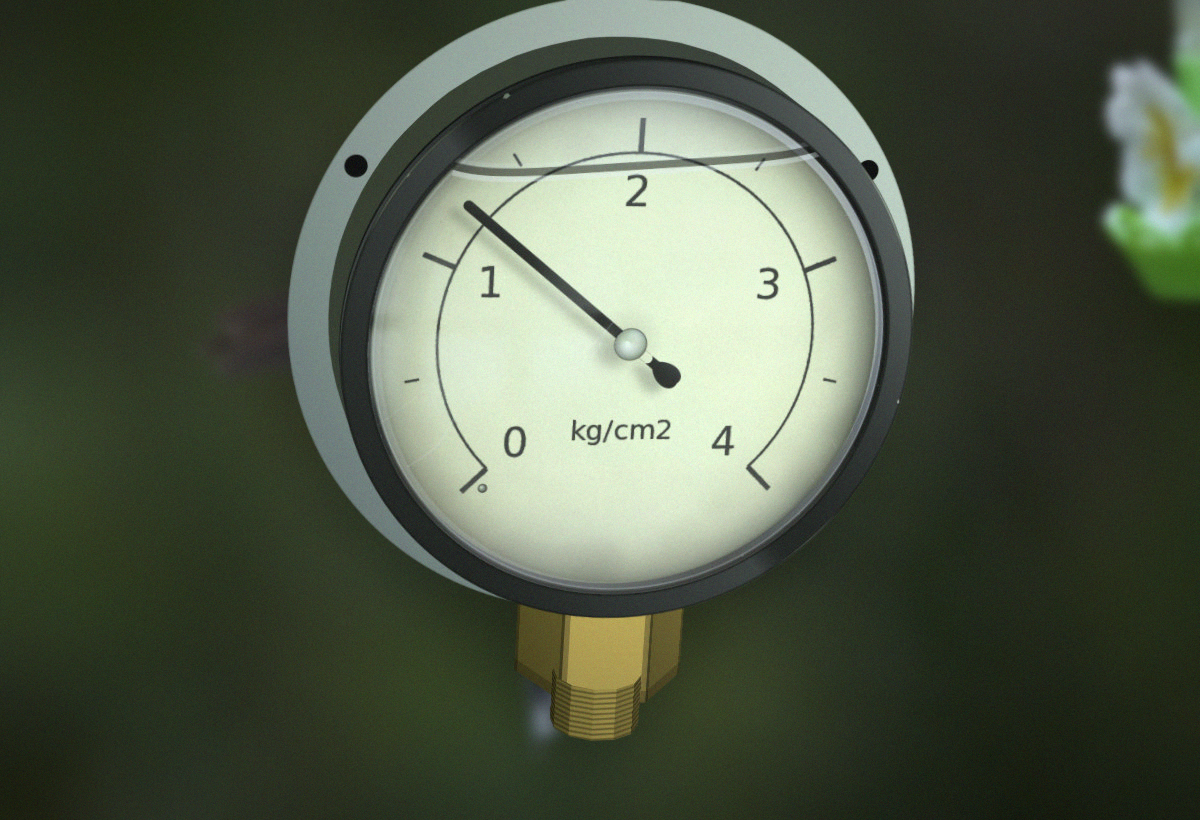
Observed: 1.25 kg/cm²
